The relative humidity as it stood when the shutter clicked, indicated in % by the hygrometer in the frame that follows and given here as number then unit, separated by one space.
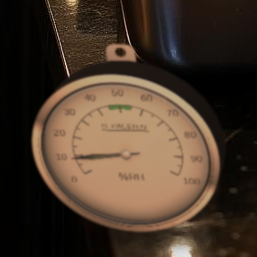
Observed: 10 %
